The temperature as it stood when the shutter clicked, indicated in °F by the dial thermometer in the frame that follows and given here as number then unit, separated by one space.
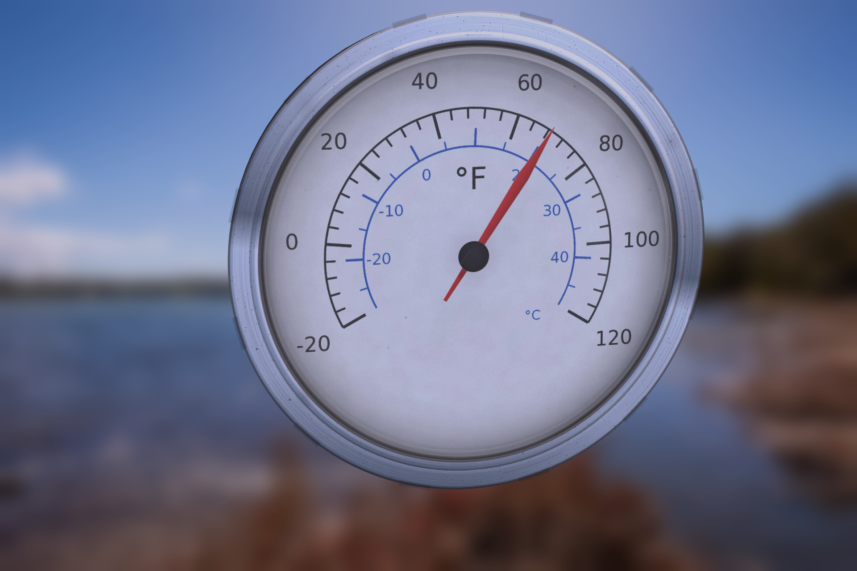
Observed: 68 °F
